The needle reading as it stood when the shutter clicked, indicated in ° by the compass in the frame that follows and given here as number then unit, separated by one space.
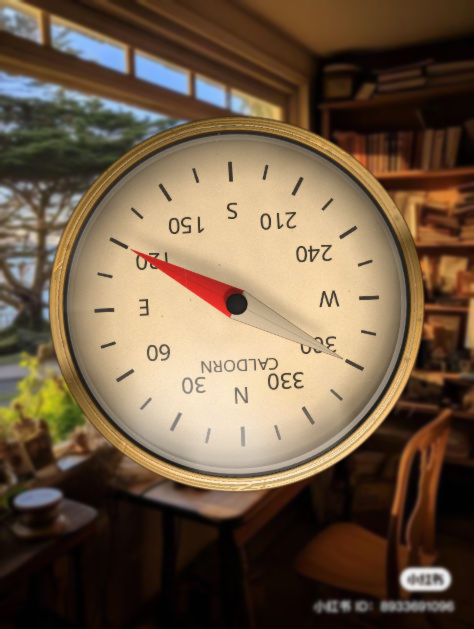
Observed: 120 °
